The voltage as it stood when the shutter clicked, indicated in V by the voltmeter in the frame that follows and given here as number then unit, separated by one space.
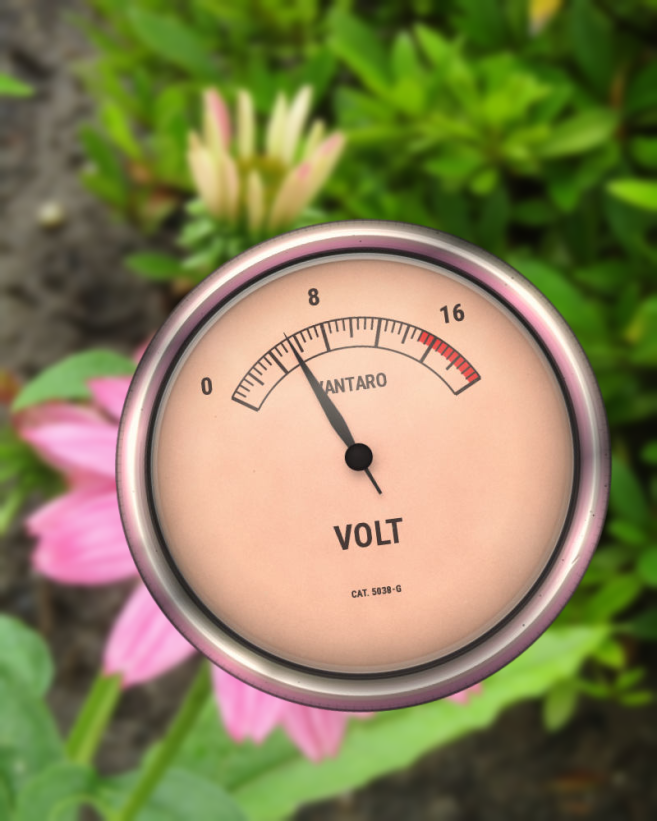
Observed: 5.5 V
